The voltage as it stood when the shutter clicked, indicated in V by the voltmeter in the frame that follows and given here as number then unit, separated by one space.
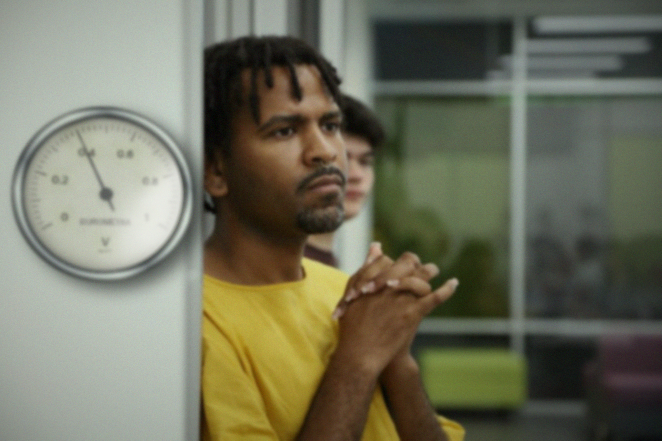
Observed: 0.4 V
